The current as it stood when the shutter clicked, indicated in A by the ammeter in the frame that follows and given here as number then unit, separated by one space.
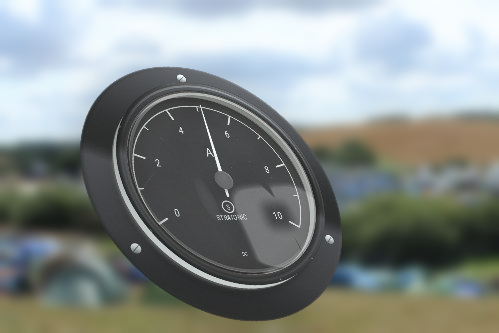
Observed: 5 A
